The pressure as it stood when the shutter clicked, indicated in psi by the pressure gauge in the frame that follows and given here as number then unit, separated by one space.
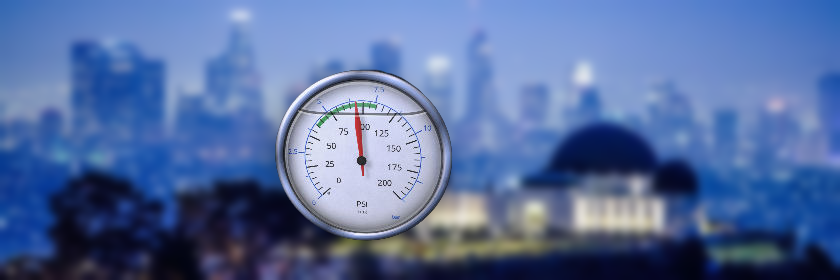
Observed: 95 psi
